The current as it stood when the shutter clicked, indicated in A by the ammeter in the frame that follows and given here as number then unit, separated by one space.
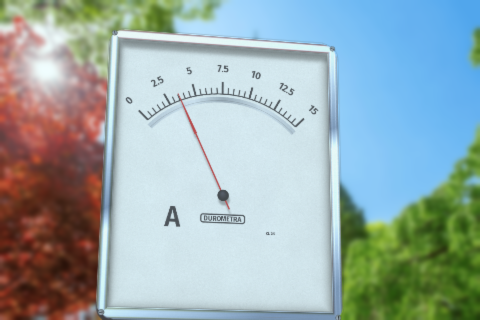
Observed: 3.5 A
